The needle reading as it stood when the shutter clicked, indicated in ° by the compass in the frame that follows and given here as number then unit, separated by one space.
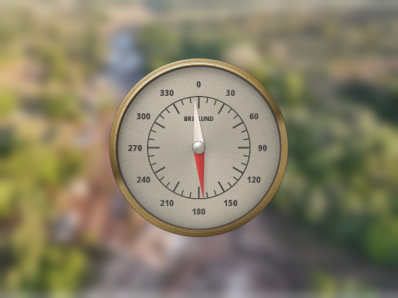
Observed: 175 °
